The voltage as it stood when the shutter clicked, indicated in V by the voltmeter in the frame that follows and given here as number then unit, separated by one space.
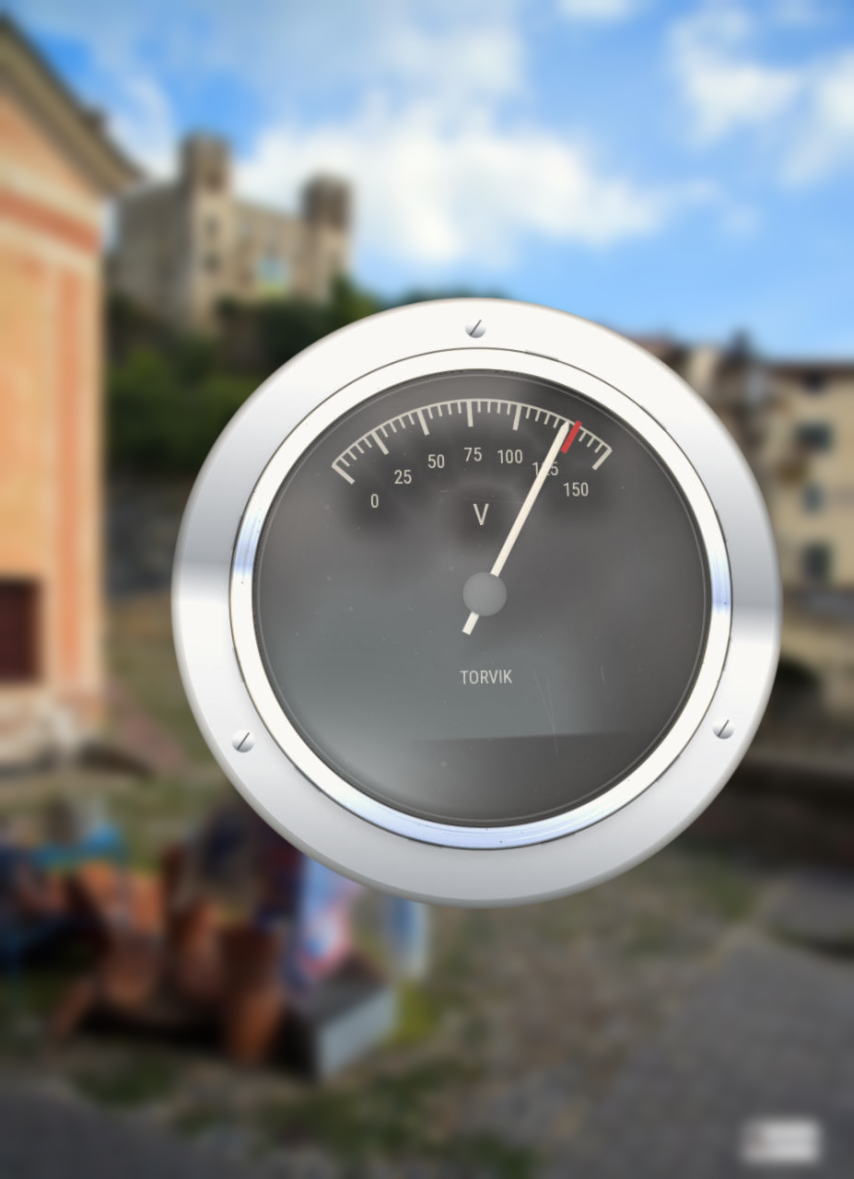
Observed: 125 V
